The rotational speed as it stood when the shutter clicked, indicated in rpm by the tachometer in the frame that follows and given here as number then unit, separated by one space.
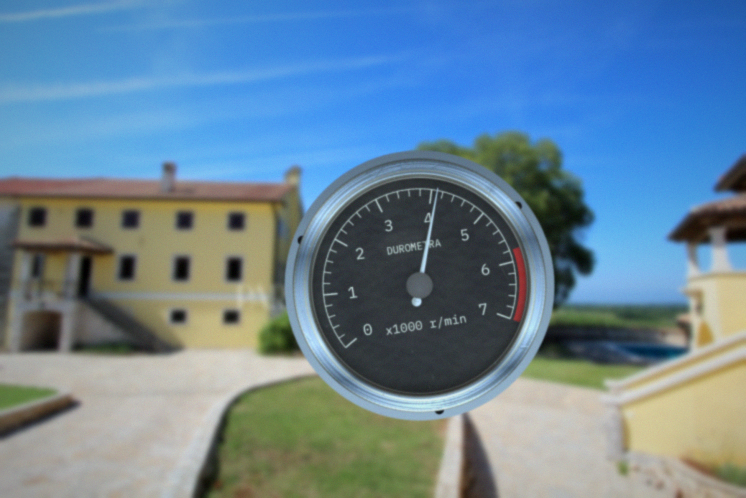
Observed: 4100 rpm
